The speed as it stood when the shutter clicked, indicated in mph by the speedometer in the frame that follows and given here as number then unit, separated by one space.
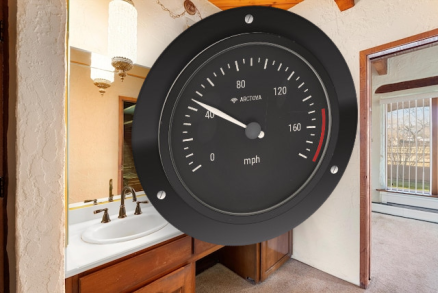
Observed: 45 mph
